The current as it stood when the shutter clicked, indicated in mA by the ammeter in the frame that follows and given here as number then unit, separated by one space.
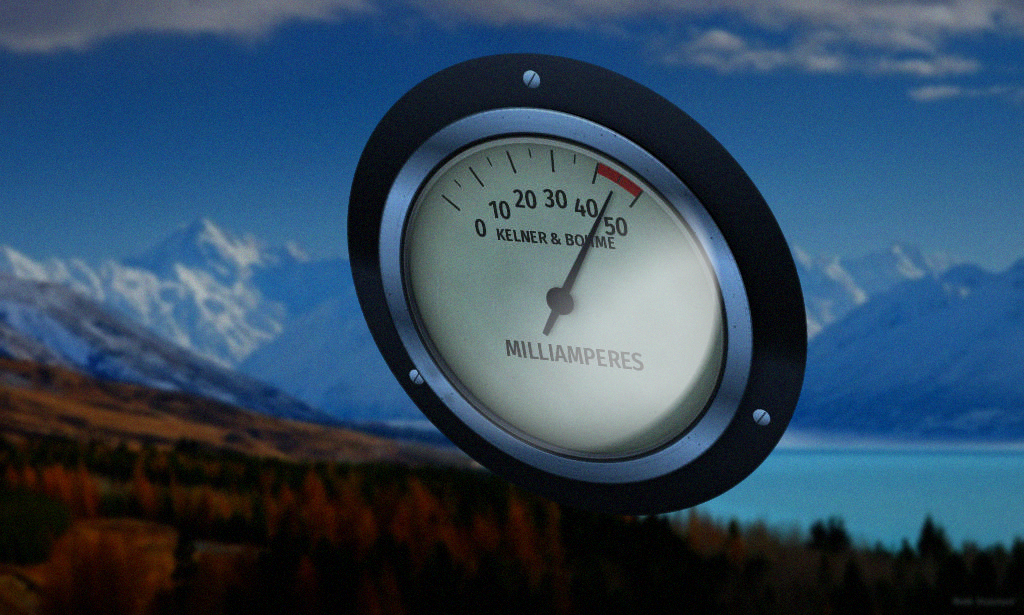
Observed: 45 mA
